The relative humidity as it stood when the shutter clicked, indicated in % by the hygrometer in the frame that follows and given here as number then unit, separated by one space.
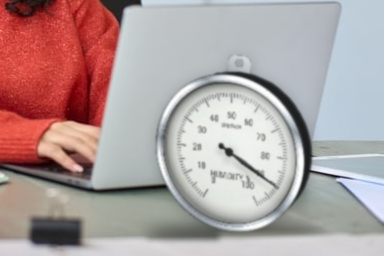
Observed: 90 %
